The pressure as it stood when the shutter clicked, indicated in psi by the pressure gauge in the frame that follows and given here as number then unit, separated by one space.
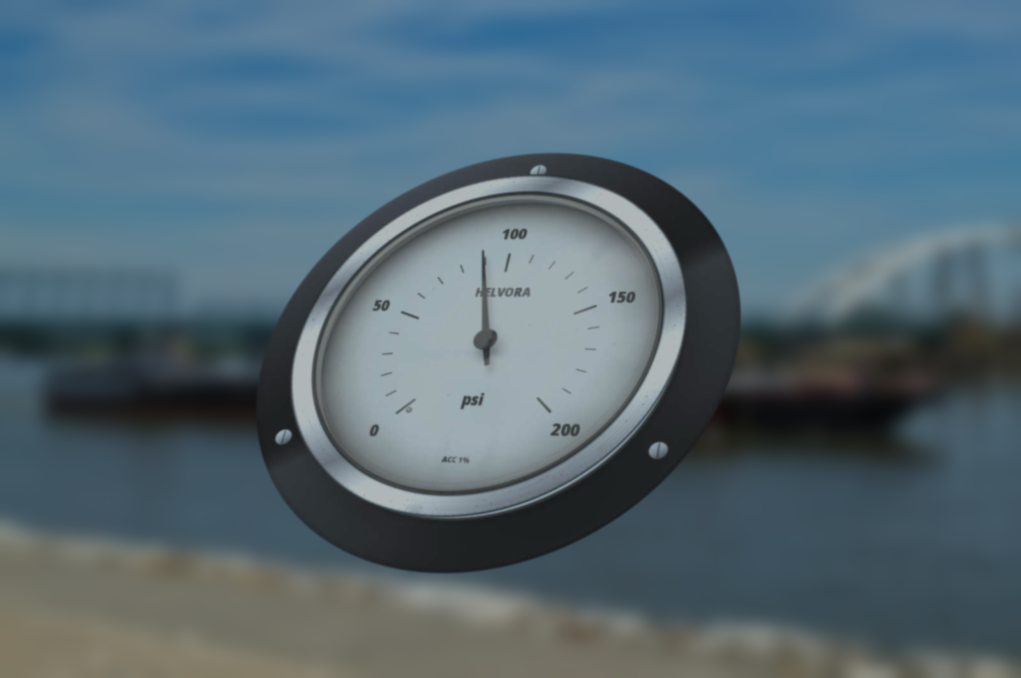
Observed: 90 psi
